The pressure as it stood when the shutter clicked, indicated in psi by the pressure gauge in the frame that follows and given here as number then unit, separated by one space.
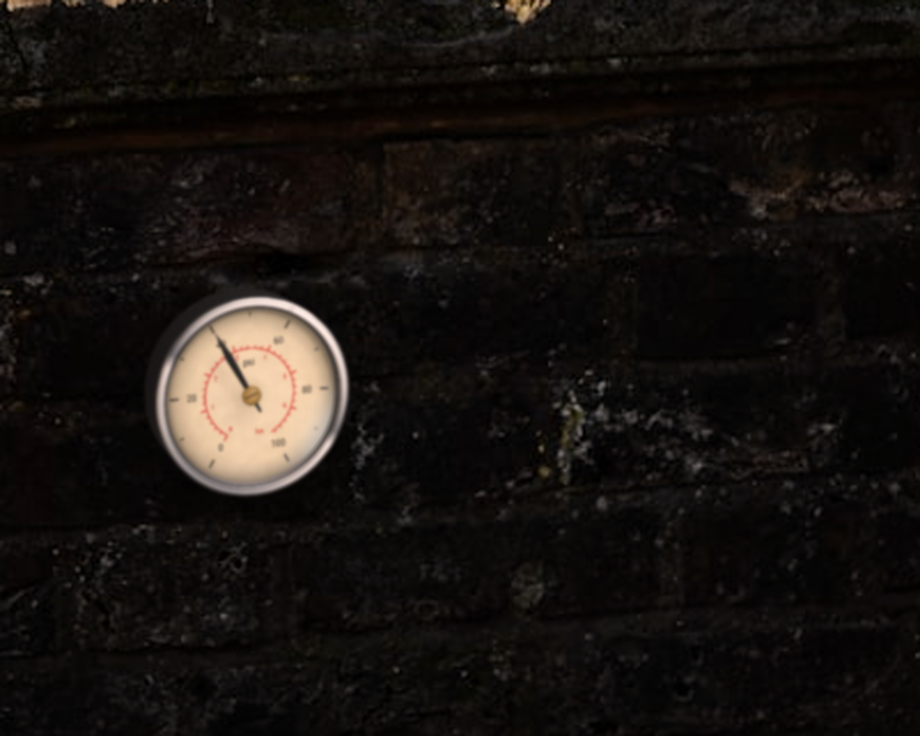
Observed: 40 psi
